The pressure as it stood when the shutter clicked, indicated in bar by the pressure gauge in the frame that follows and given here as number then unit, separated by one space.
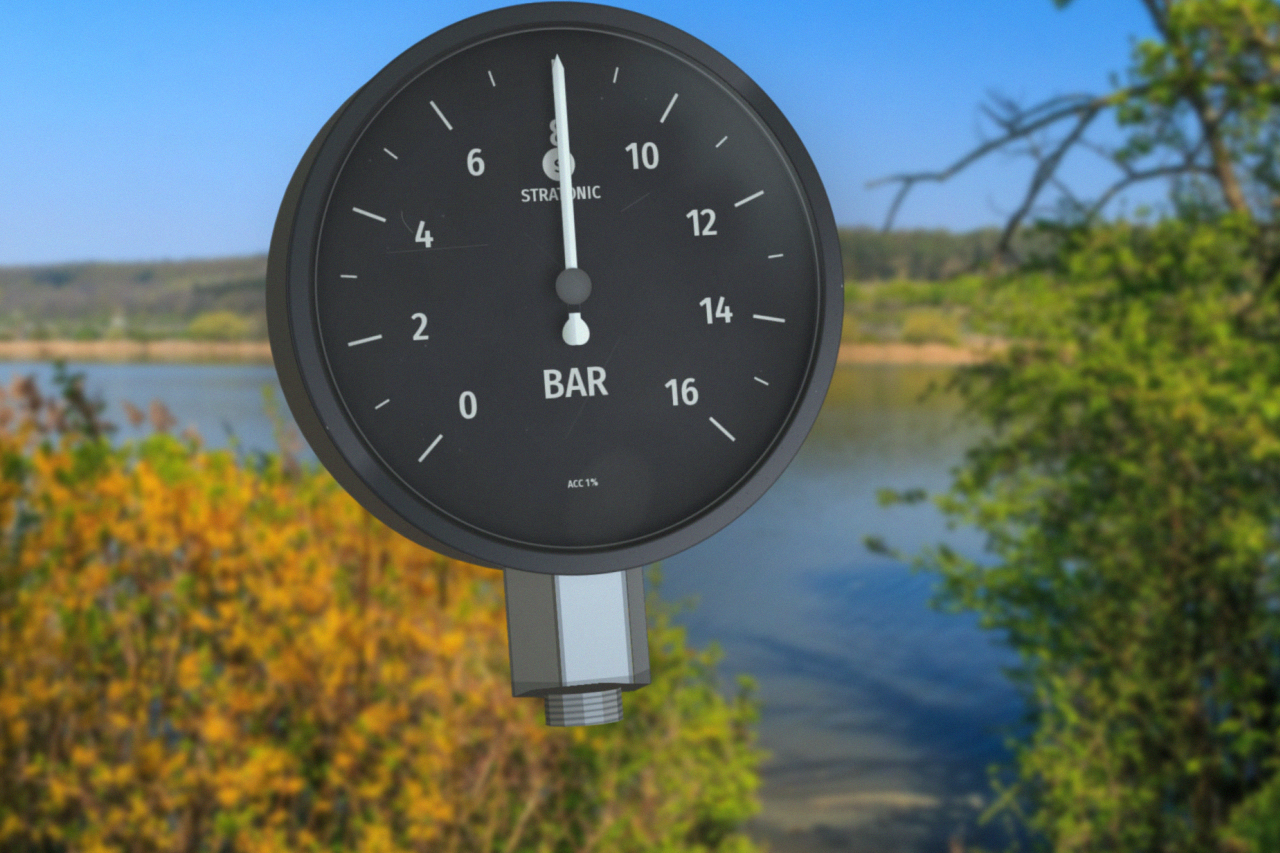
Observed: 8 bar
